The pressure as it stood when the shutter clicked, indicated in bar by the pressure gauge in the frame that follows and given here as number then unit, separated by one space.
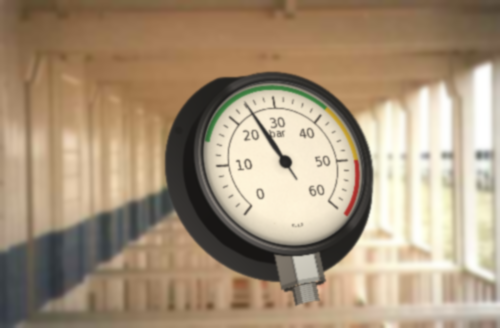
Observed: 24 bar
